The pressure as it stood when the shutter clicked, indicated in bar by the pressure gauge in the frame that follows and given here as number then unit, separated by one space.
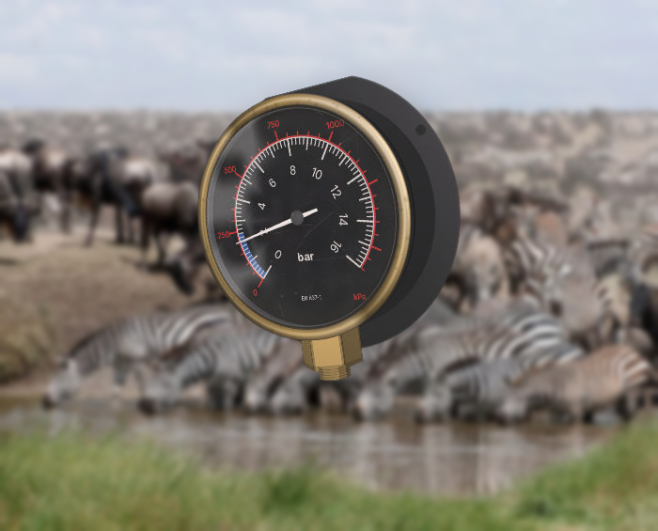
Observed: 2 bar
